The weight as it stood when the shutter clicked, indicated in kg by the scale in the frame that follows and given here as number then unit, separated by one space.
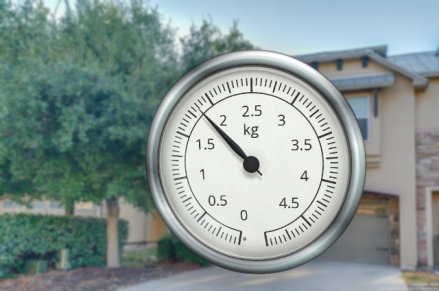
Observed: 1.85 kg
